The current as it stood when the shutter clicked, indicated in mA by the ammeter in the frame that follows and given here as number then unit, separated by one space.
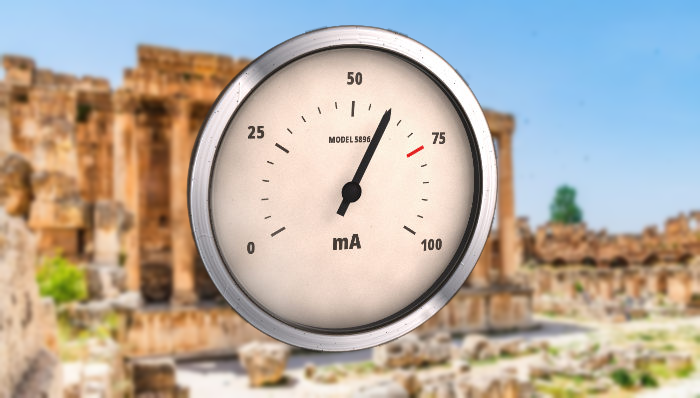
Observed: 60 mA
